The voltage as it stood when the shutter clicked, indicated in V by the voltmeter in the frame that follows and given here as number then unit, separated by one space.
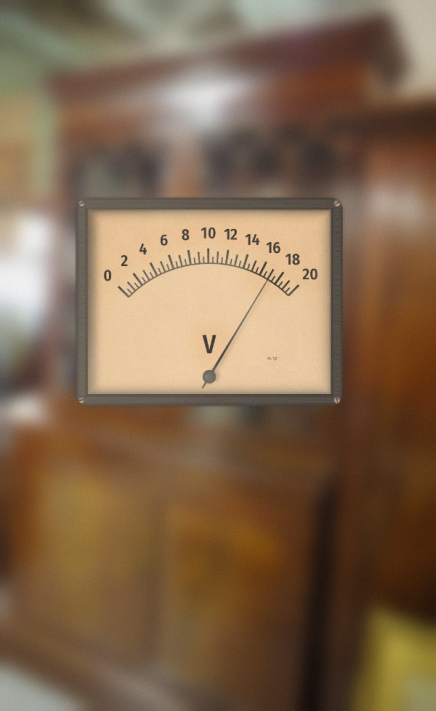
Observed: 17 V
